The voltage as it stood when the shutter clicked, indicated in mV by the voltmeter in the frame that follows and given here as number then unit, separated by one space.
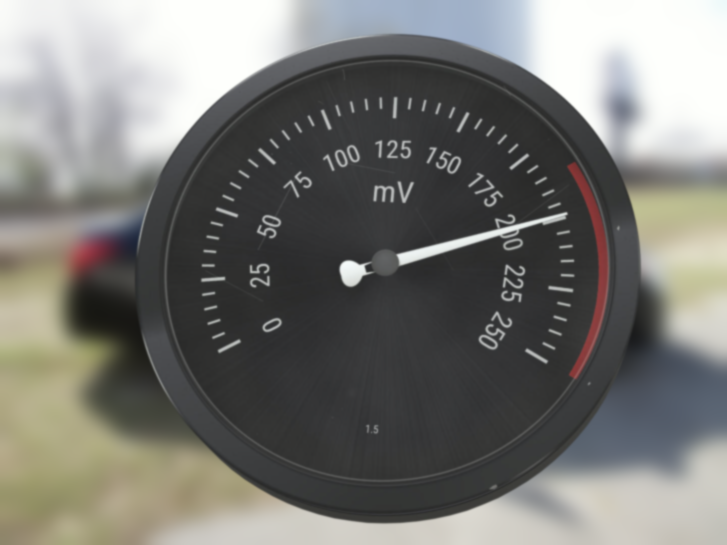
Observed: 200 mV
